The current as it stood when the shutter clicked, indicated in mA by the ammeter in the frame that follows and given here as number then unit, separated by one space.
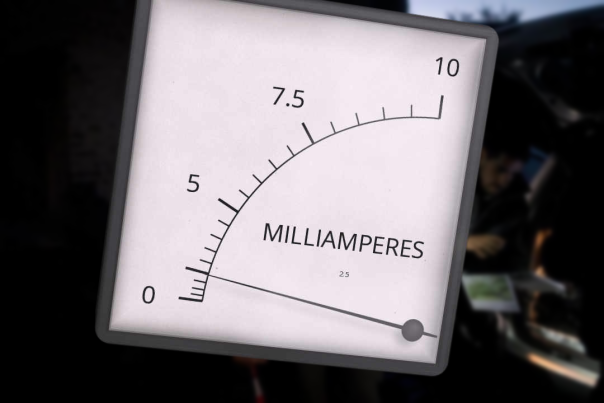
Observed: 2.5 mA
